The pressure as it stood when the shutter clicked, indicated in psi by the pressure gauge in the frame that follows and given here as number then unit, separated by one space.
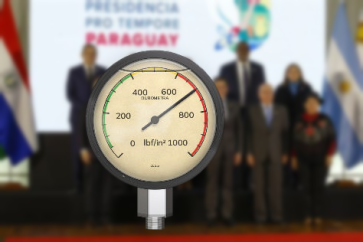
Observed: 700 psi
